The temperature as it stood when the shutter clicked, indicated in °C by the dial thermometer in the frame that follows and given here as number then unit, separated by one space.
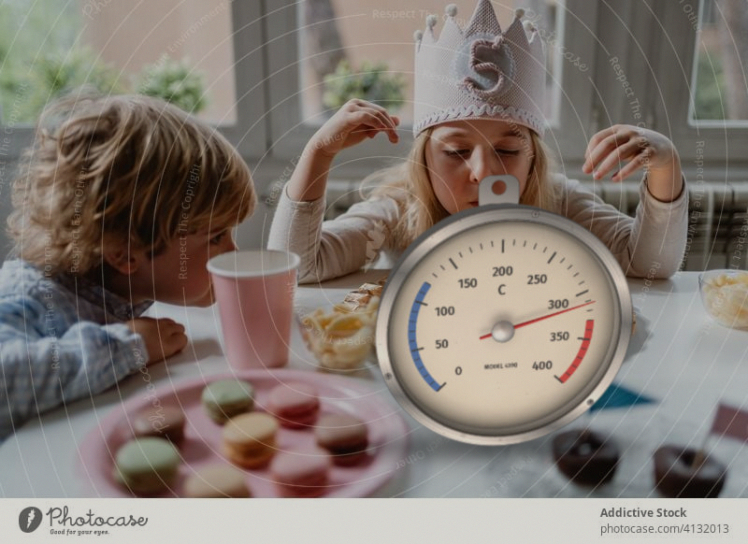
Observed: 310 °C
